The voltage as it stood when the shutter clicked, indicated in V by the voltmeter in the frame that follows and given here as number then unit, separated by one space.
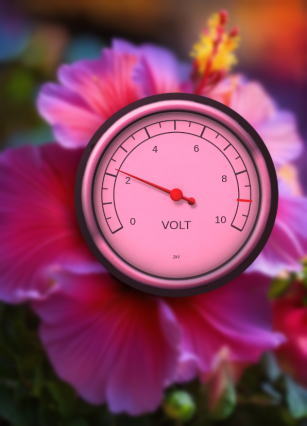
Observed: 2.25 V
